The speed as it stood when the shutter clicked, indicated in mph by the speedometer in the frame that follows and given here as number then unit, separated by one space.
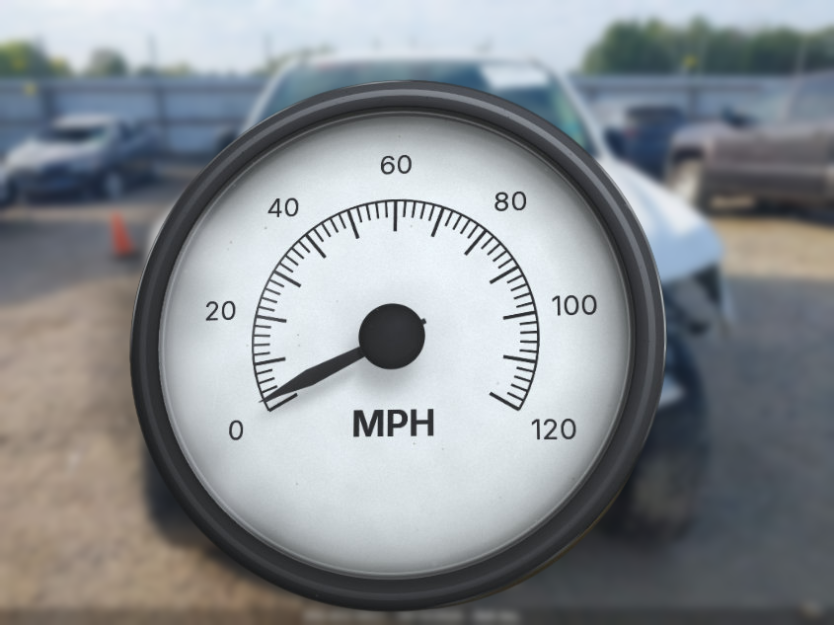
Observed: 2 mph
